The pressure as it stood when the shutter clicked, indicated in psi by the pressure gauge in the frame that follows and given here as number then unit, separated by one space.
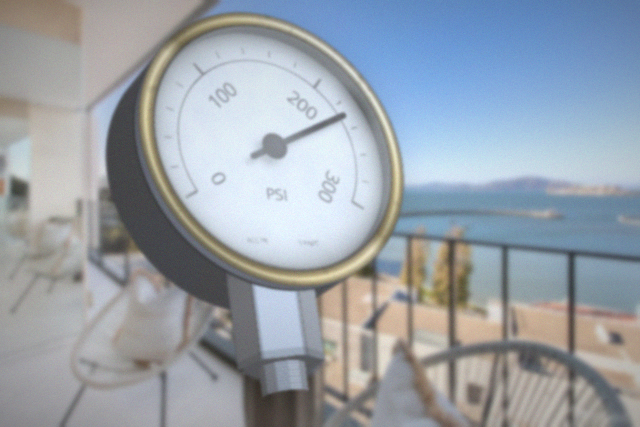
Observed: 230 psi
